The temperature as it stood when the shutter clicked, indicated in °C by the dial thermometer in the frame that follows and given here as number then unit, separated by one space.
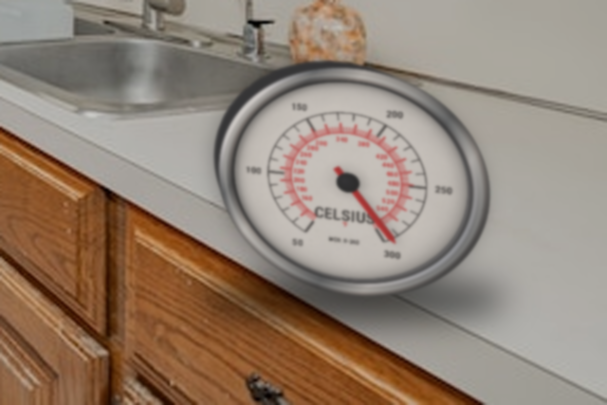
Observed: 295 °C
